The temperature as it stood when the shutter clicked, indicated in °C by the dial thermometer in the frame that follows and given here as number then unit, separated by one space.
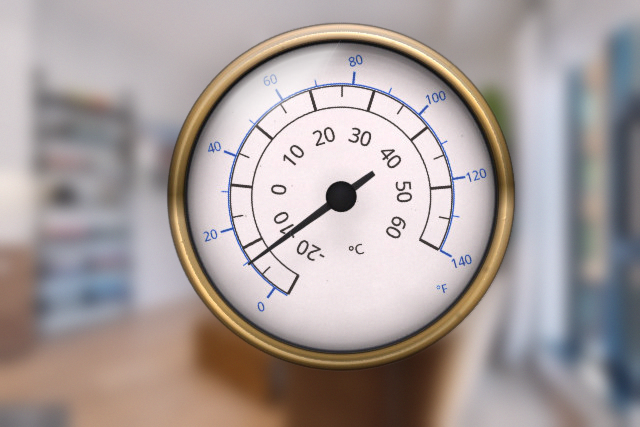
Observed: -12.5 °C
